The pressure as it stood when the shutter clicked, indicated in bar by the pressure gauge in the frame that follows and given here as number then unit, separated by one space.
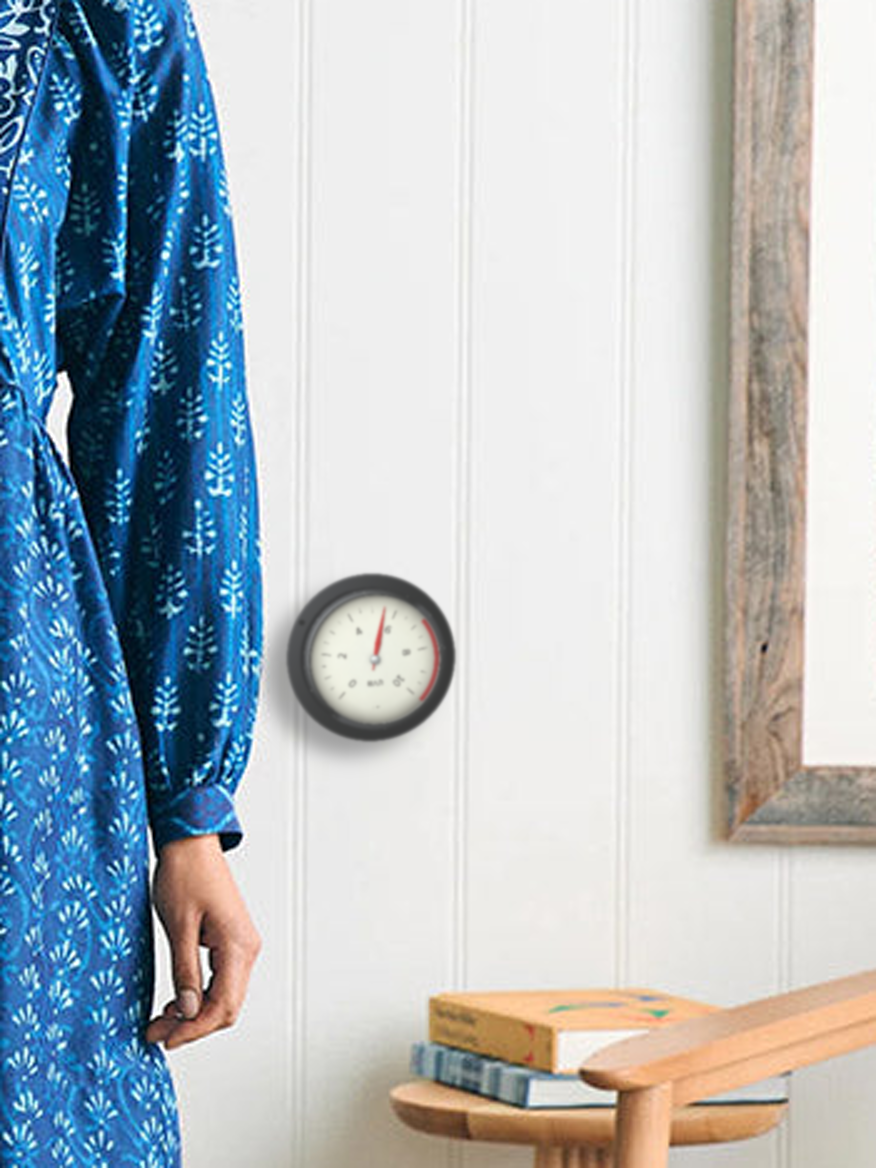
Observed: 5.5 bar
